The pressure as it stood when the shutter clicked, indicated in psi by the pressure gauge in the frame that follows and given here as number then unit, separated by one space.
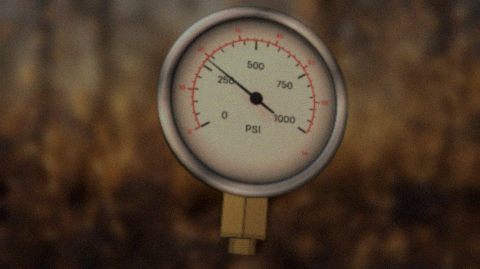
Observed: 275 psi
